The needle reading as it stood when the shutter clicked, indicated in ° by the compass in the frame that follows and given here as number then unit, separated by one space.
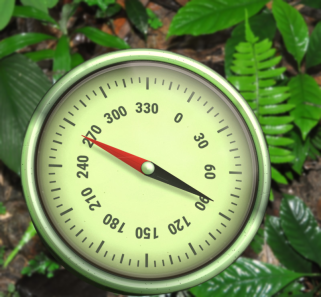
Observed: 265 °
